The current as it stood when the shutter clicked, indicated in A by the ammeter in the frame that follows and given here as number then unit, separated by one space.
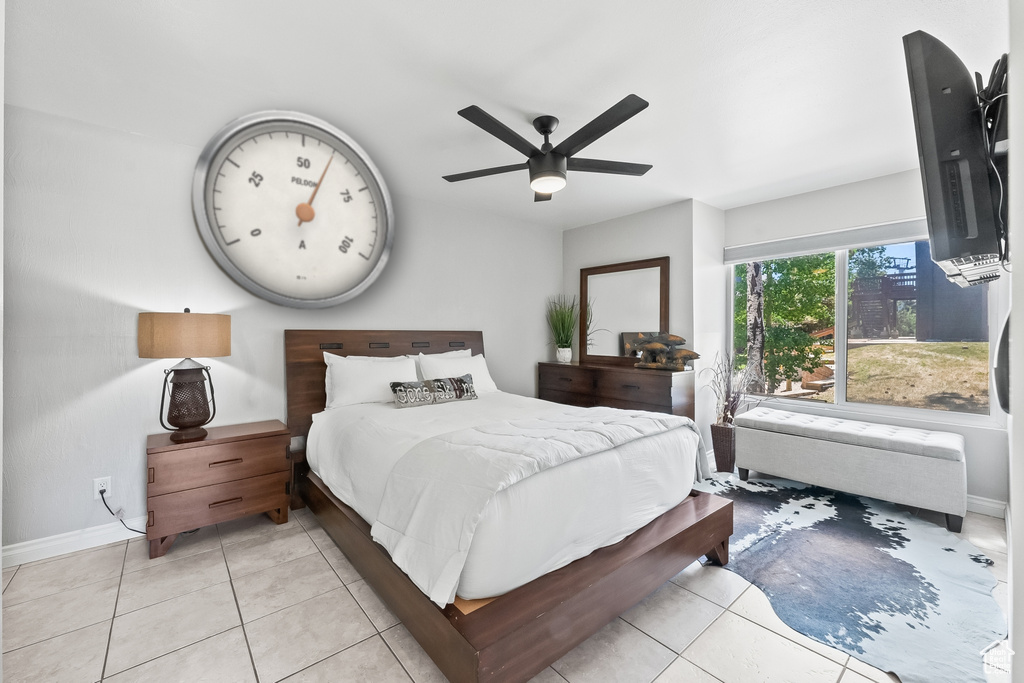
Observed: 60 A
